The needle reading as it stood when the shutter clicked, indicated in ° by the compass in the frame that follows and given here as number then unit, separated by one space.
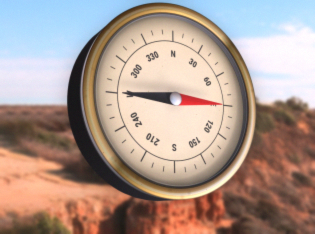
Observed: 90 °
